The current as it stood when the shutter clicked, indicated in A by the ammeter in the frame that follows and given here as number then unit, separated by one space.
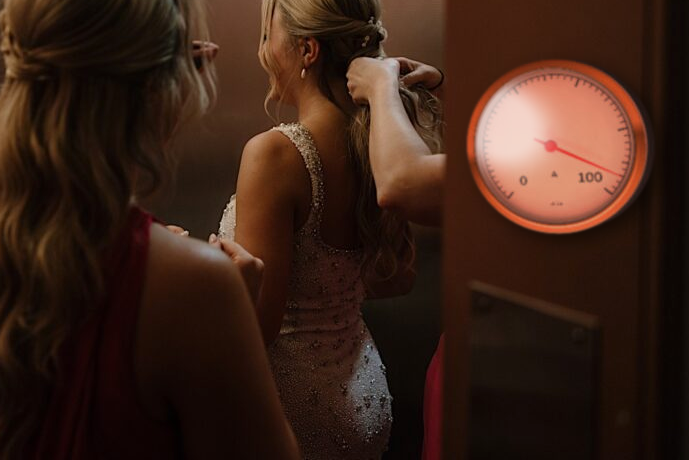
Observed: 94 A
